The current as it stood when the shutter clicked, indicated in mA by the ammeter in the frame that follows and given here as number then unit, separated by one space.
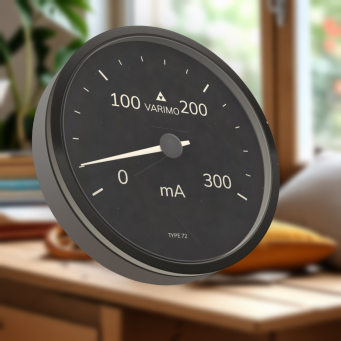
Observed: 20 mA
